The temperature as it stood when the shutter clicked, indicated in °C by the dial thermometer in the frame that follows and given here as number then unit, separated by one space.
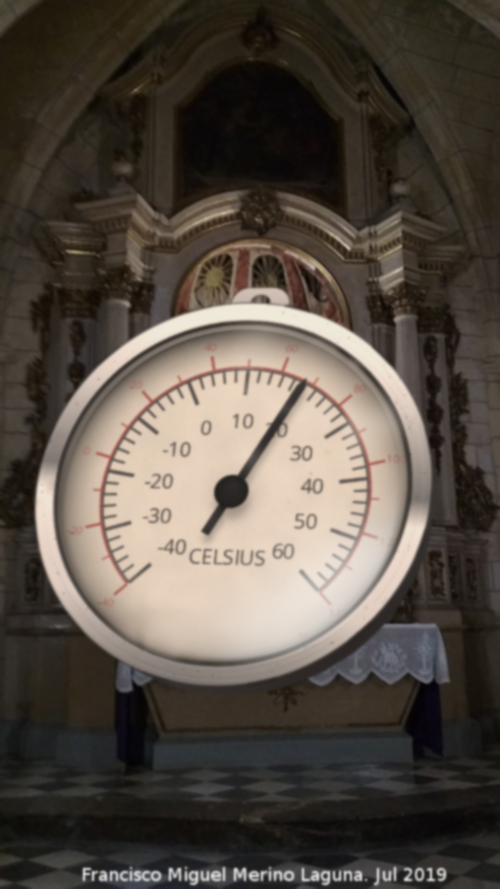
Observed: 20 °C
